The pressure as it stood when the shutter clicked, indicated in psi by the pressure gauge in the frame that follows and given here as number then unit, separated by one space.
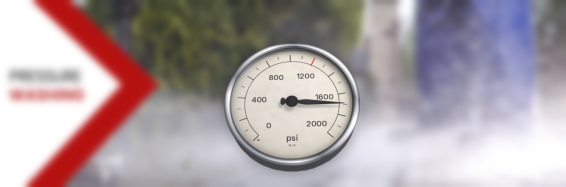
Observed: 1700 psi
